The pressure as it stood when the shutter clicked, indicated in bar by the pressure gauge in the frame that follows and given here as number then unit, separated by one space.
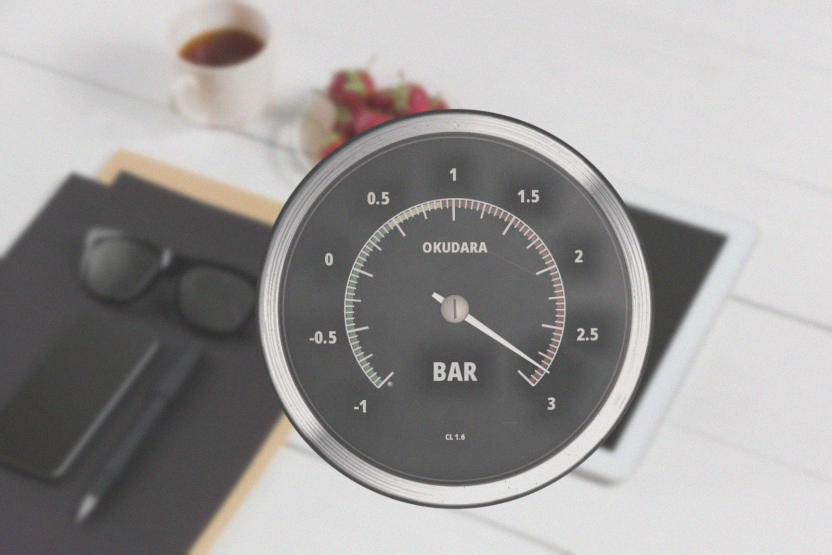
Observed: 2.85 bar
